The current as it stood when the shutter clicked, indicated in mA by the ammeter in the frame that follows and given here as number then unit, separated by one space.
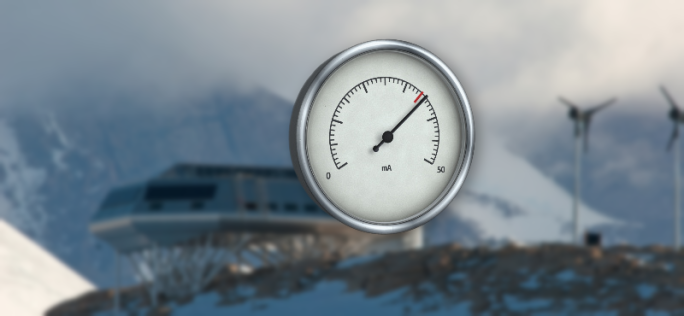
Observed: 35 mA
